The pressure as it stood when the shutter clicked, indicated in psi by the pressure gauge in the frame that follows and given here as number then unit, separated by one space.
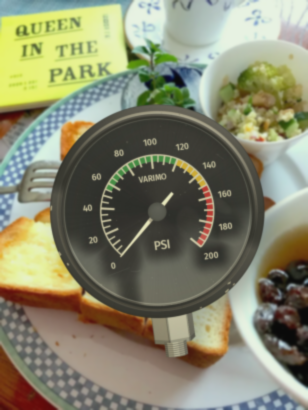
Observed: 0 psi
